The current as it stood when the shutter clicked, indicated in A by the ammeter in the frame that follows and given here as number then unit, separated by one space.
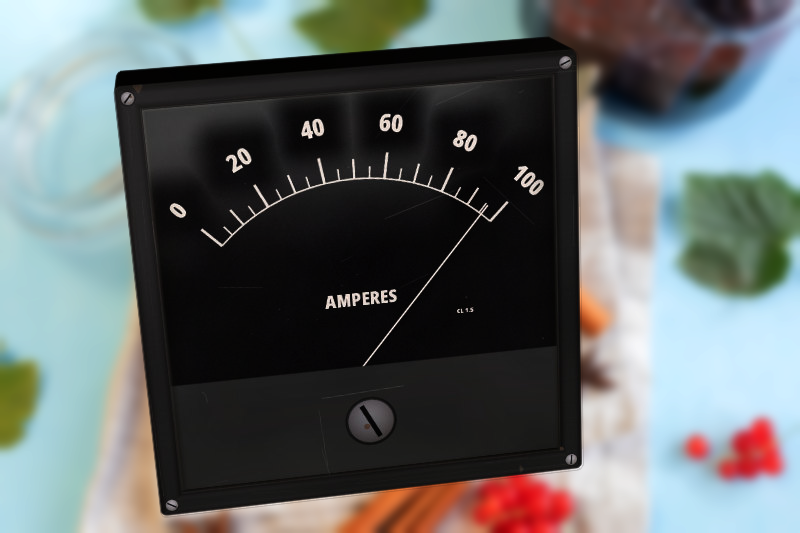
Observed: 95 A
